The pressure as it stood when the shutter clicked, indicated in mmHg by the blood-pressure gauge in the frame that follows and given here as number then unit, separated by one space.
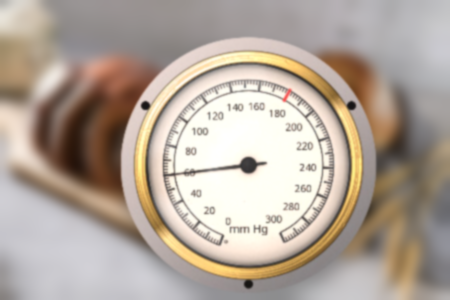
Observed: 60 mmHg
